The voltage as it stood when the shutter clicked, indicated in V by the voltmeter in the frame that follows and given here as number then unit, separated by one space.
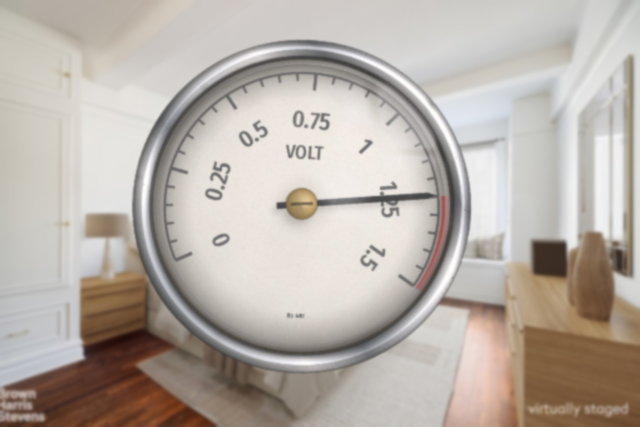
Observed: 1.25 V
